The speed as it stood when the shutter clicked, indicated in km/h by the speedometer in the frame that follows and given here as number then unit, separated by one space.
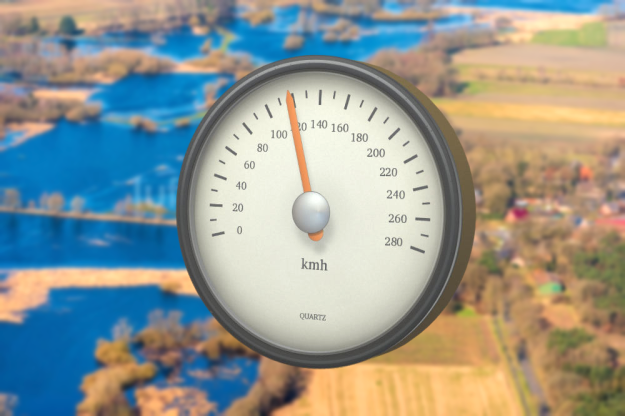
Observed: 120 km/h
